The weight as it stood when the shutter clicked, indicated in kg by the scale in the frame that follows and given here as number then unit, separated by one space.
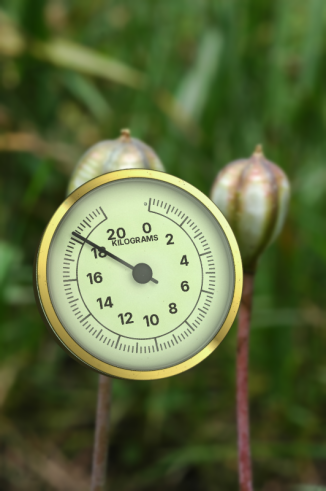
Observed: 18.2 kg
